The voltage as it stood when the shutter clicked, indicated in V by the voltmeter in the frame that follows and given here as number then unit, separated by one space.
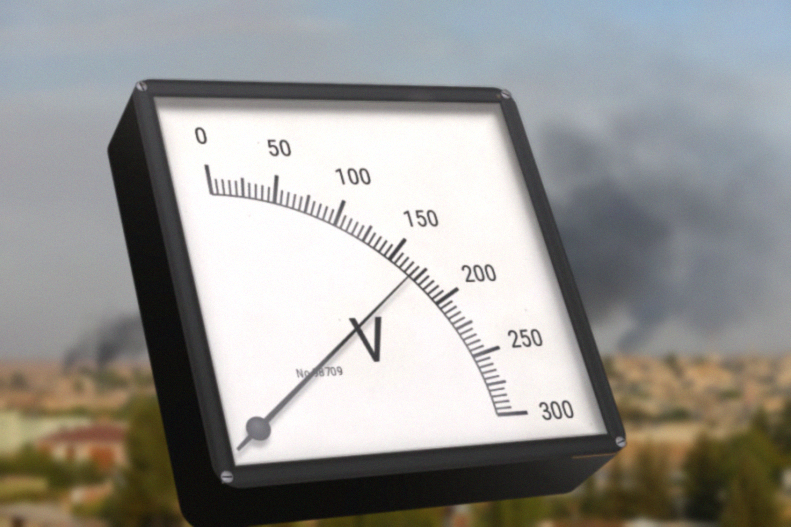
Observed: 170 V
